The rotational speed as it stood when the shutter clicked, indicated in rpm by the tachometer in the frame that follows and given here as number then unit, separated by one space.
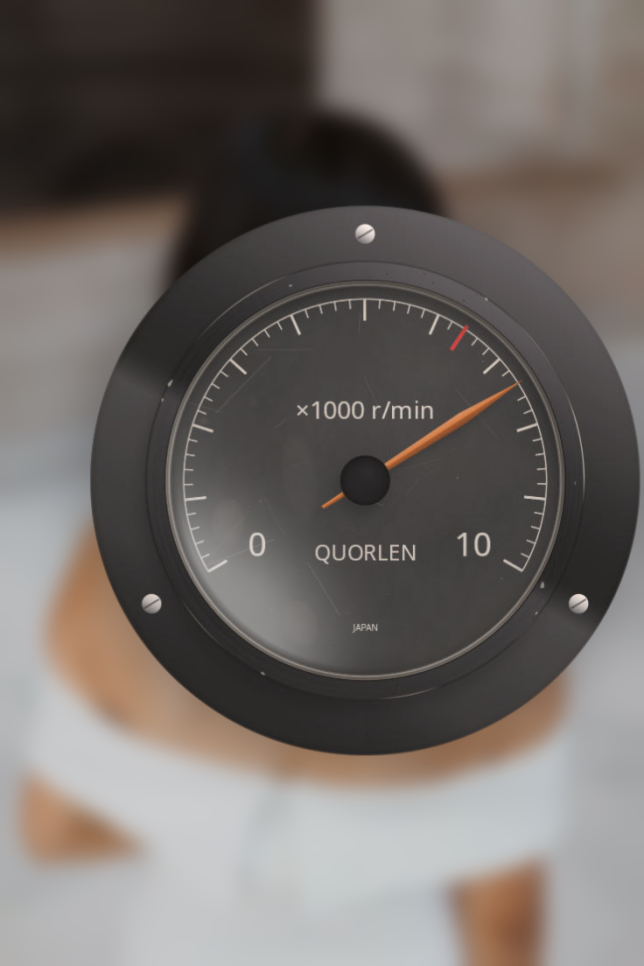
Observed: 7400 rpm
